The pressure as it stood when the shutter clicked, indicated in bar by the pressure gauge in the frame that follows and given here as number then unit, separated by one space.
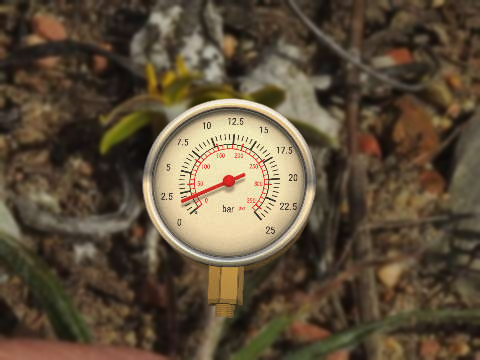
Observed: 1.5 bar
